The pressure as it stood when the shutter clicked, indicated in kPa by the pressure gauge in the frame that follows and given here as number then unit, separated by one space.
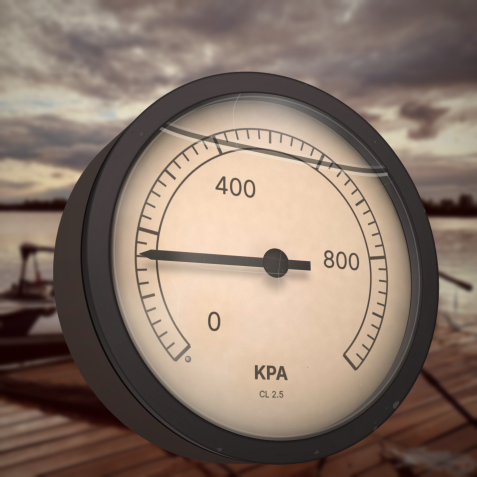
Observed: 160 kPa
